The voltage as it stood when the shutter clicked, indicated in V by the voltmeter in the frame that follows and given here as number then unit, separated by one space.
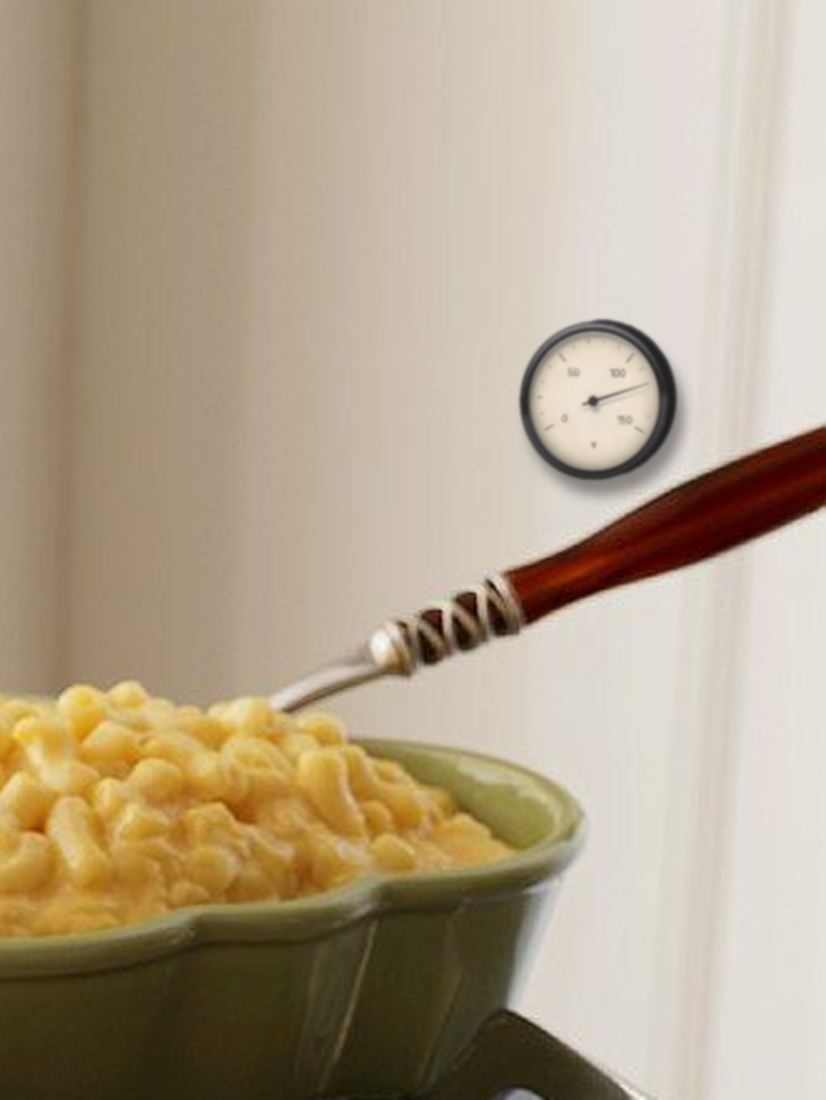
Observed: 120 V
